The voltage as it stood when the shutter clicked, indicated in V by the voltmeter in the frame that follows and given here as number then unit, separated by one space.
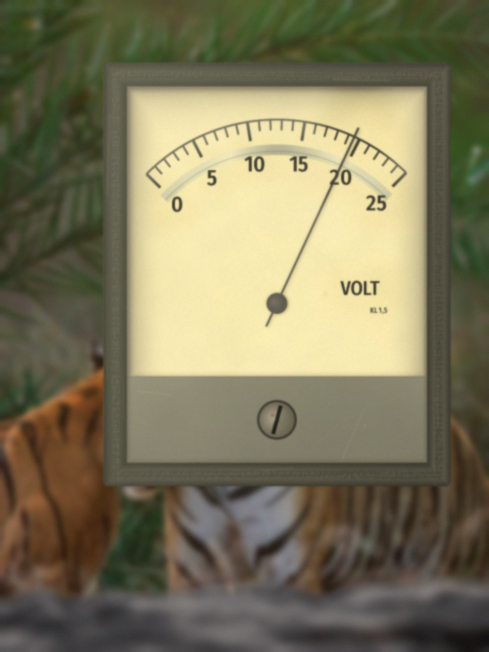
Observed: 19.5 V
